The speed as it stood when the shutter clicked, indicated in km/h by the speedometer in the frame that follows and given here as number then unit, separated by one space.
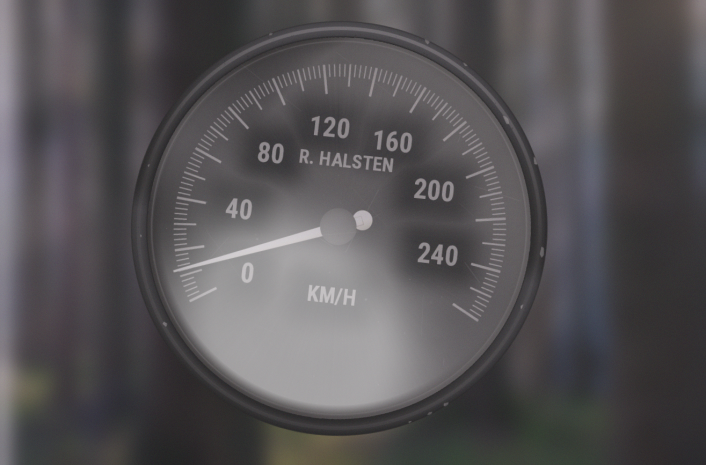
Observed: 12 km/h
